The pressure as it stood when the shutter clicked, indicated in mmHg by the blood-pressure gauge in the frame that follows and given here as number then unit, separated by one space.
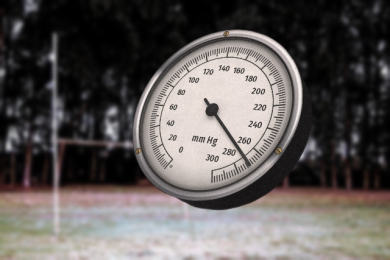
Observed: 270 mmHg
